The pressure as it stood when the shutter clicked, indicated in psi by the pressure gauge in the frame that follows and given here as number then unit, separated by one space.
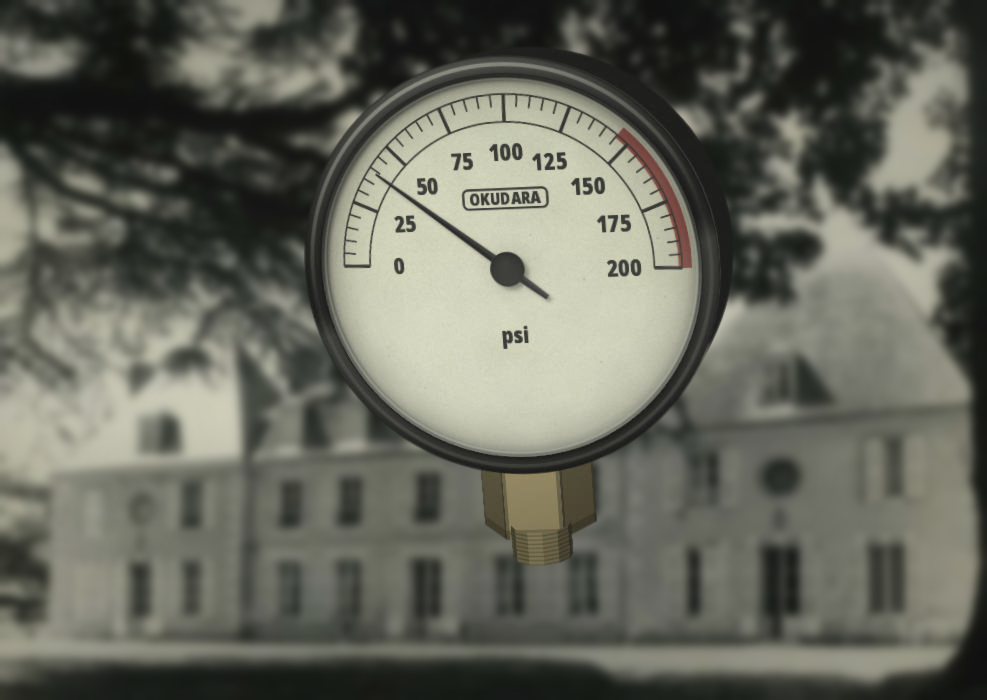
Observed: 40 psi
